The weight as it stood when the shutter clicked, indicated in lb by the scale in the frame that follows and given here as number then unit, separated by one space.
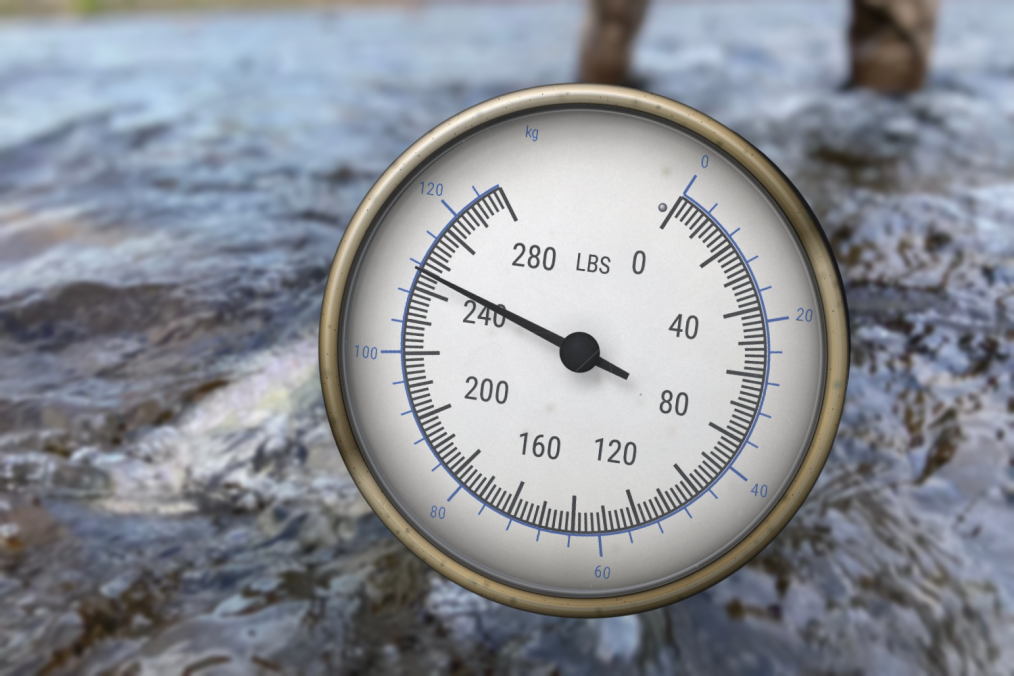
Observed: 246 lb
